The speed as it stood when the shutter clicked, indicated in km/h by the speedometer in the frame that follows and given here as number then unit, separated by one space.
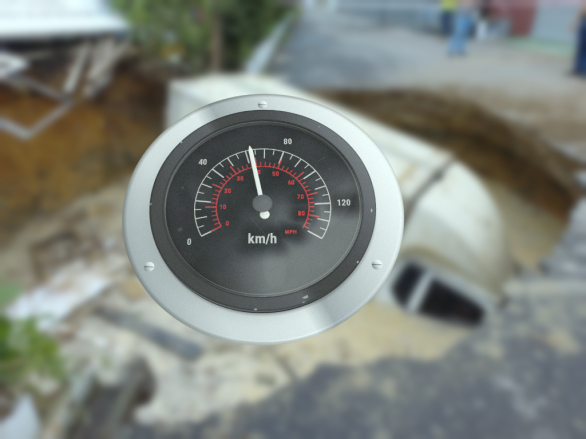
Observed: 62.5 km/h
